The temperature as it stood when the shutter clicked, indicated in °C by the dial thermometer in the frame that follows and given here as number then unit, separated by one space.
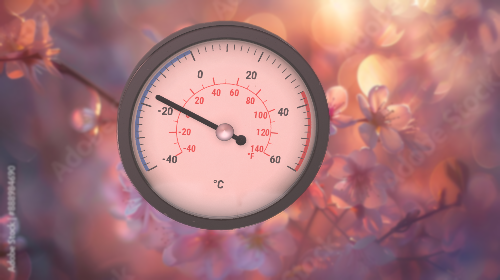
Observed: -16 °C
